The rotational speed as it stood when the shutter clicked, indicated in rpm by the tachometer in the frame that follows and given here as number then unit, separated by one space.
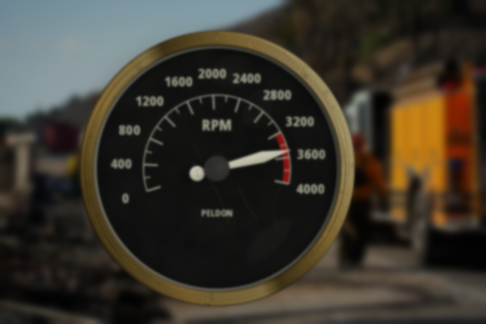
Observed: 3500 rpm
